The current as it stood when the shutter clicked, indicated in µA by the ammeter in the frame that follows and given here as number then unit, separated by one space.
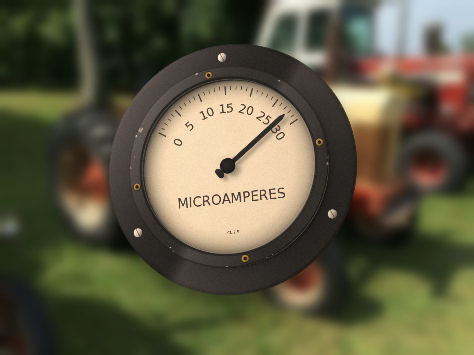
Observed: 28 µA
